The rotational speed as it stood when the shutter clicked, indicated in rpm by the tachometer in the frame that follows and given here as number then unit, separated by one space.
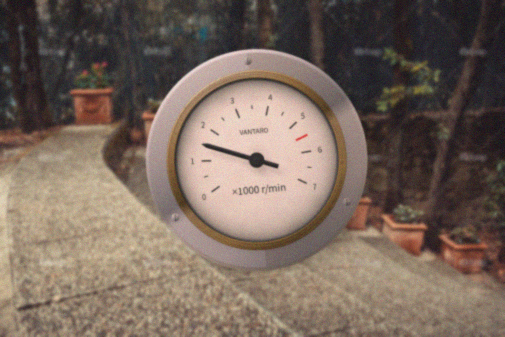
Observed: 1500 rpm
